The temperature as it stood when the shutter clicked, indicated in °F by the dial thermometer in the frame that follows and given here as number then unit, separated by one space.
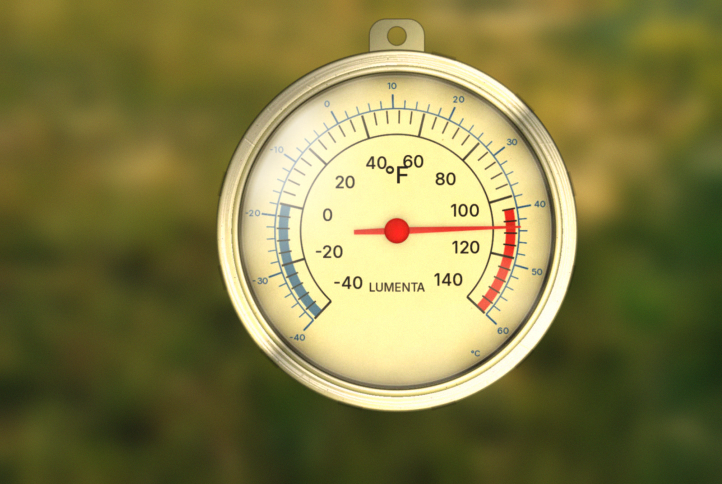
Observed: 110 °F
